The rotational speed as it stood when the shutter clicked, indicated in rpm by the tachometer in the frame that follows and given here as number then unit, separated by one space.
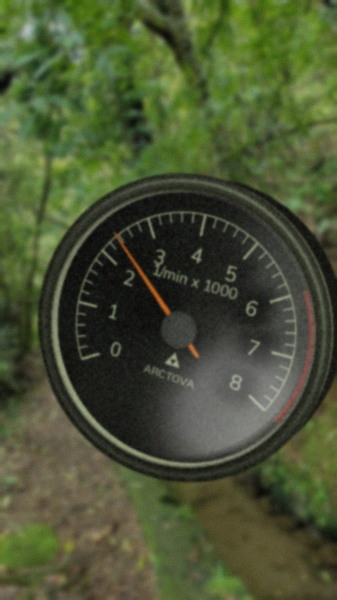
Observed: 2400 rpm
